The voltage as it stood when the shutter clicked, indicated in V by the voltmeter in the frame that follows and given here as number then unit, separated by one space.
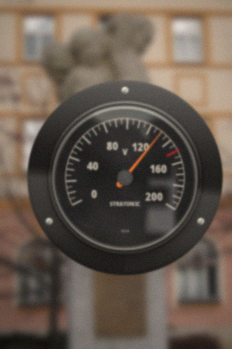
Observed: 130 V
